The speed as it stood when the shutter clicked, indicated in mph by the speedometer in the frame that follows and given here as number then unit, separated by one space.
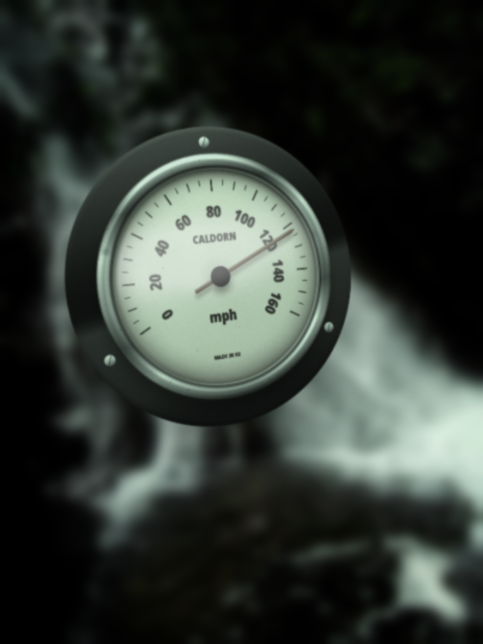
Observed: 122.5 mph
